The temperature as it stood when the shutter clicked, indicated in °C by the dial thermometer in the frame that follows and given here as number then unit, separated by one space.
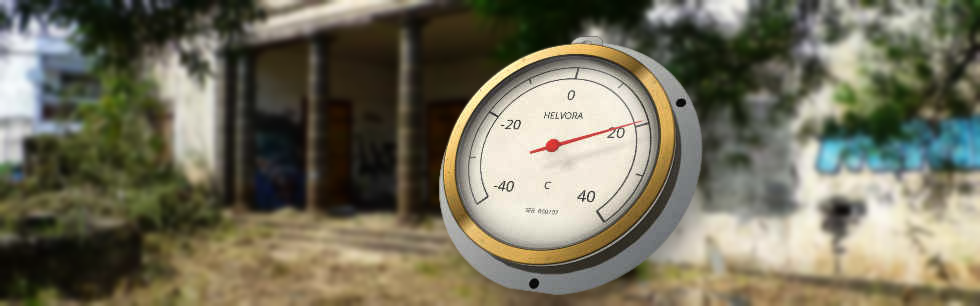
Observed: 20 °C
